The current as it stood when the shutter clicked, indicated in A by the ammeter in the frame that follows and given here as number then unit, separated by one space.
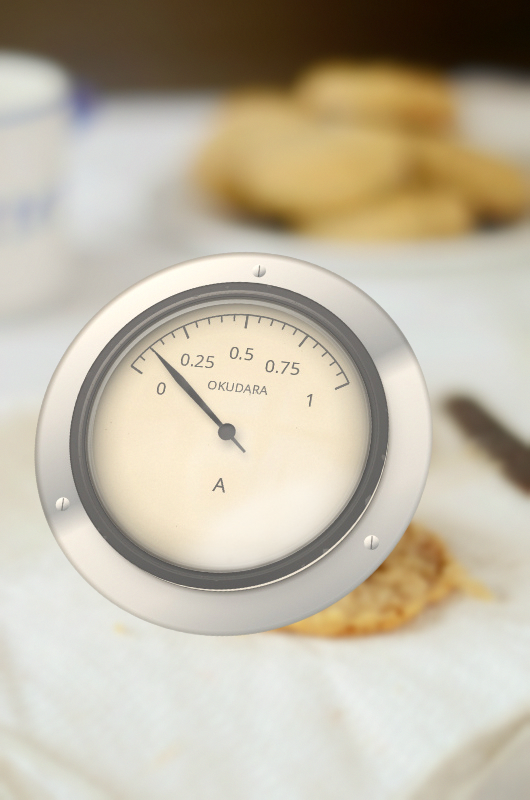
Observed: 0.1 A
